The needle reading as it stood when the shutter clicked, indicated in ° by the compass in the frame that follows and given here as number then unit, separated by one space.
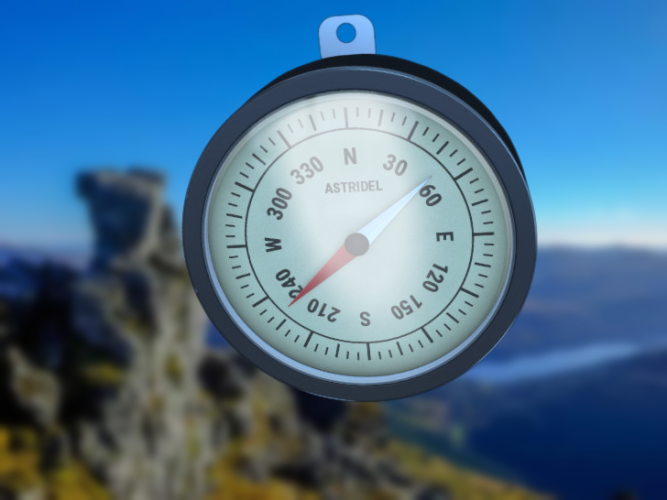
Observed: 230 °
